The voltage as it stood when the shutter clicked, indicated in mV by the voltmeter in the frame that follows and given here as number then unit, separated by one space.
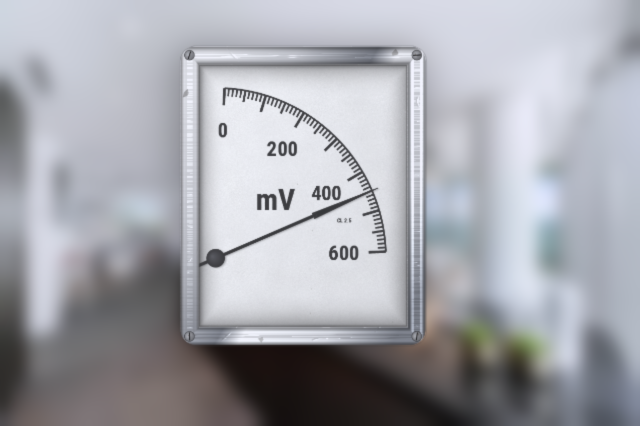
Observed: 450 mV
